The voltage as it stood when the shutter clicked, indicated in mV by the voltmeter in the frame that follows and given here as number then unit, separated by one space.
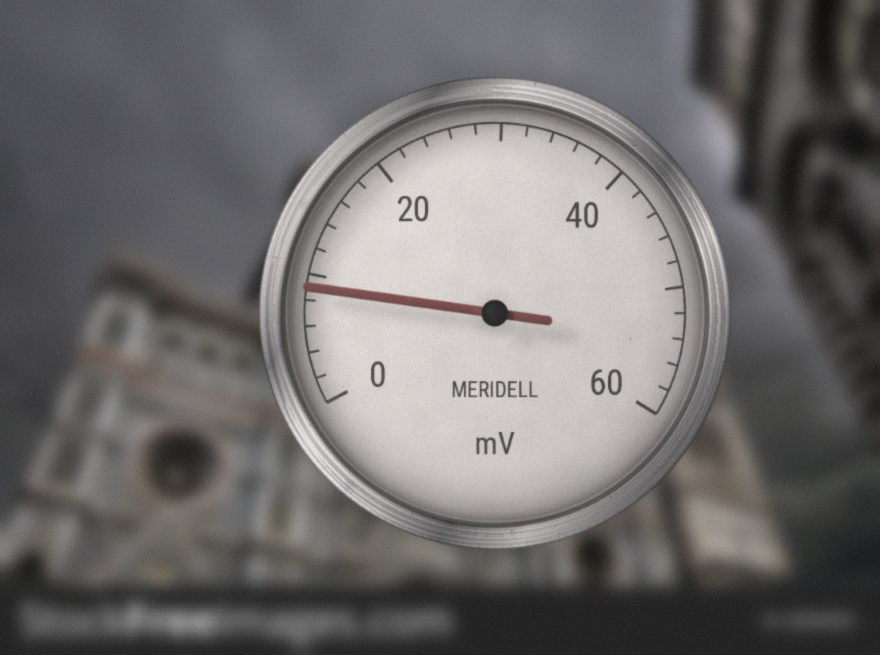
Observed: 9 mV
